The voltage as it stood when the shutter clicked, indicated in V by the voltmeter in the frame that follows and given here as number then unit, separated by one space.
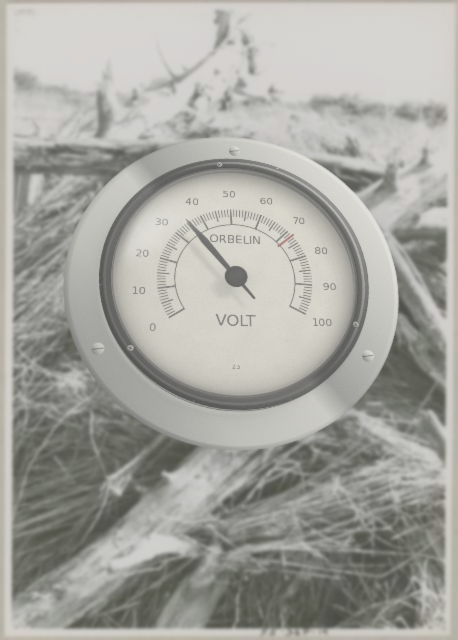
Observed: 35 V
